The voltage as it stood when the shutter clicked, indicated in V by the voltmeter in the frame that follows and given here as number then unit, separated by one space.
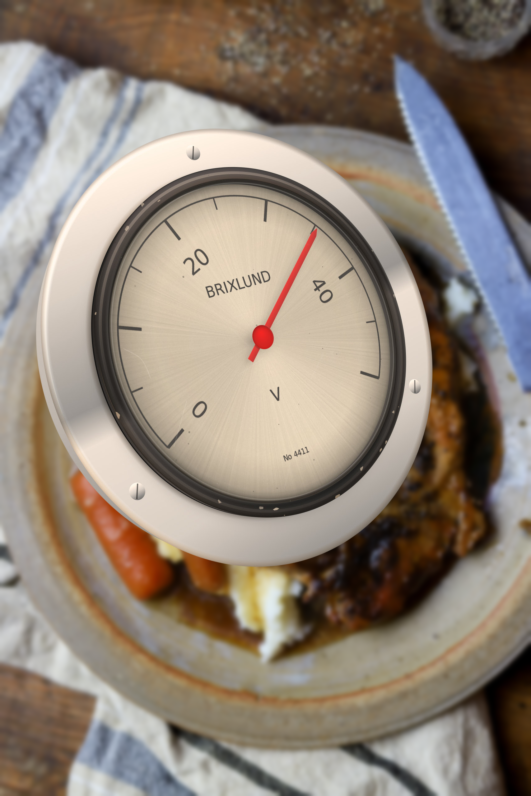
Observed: 35 V
